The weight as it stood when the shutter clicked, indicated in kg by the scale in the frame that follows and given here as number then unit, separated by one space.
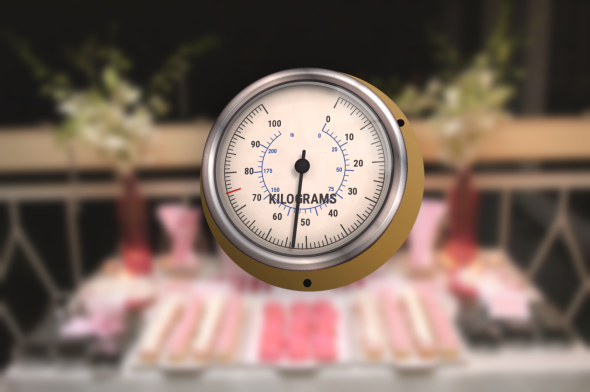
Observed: 53 kg
